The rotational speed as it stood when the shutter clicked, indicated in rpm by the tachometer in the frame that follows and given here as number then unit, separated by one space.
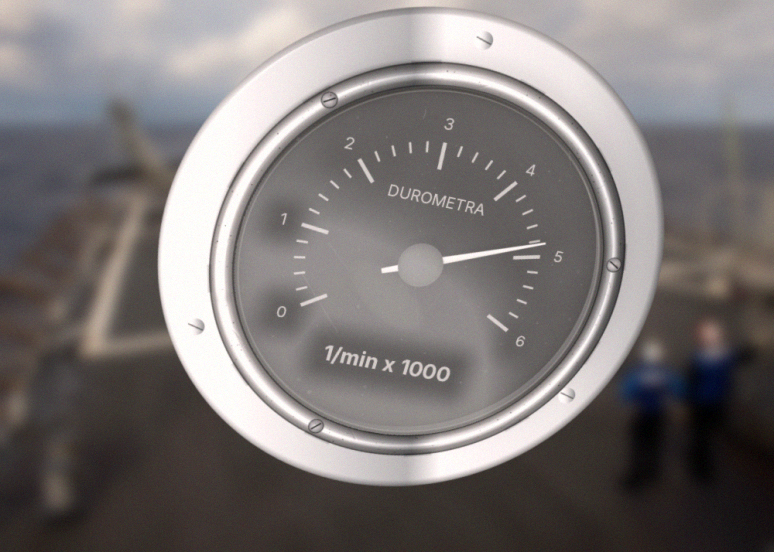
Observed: 4800 rpm
